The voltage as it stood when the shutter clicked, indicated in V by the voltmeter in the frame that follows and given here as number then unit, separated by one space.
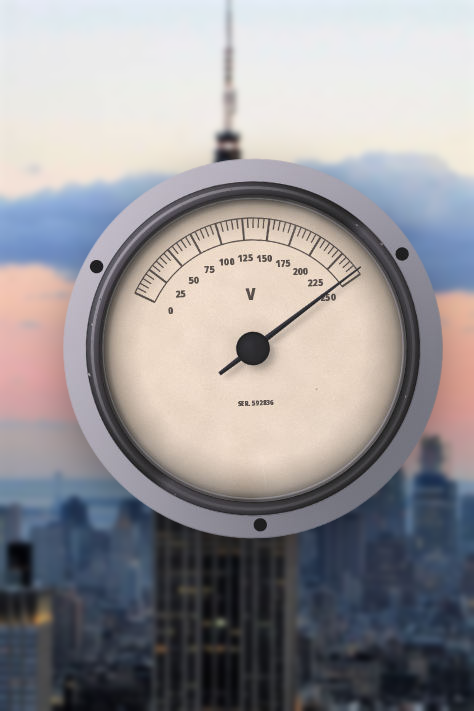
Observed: 245 V
